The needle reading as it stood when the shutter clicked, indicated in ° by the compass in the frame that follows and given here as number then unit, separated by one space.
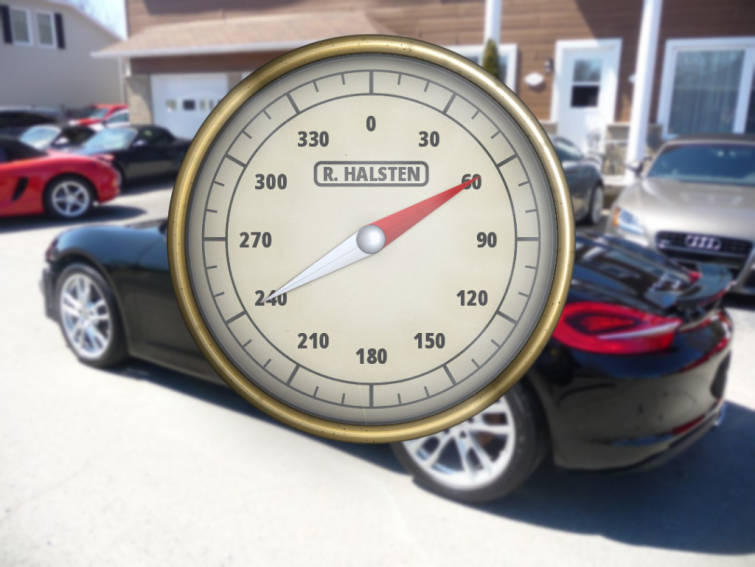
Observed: 60 °
